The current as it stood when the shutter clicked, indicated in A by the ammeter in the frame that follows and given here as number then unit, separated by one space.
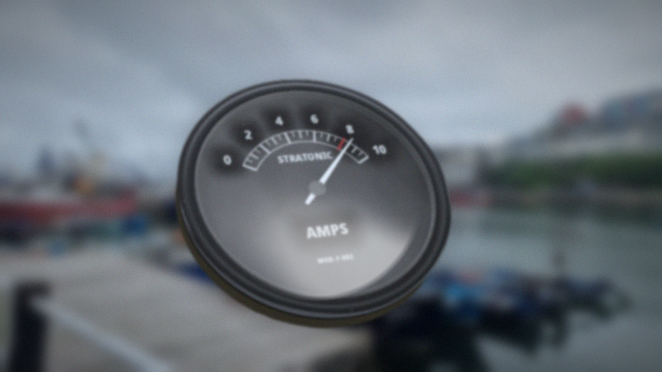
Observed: 8.5 A
